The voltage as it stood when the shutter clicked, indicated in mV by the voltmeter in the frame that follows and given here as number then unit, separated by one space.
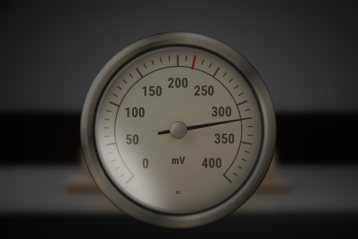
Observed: 320 mV
